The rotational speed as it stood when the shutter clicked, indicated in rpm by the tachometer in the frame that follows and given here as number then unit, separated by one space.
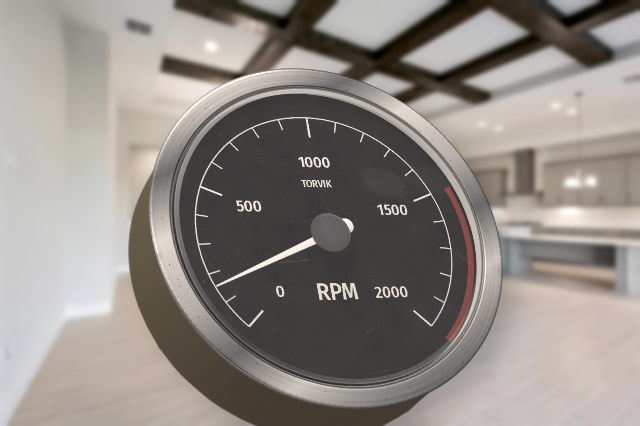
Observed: 150 rpm
